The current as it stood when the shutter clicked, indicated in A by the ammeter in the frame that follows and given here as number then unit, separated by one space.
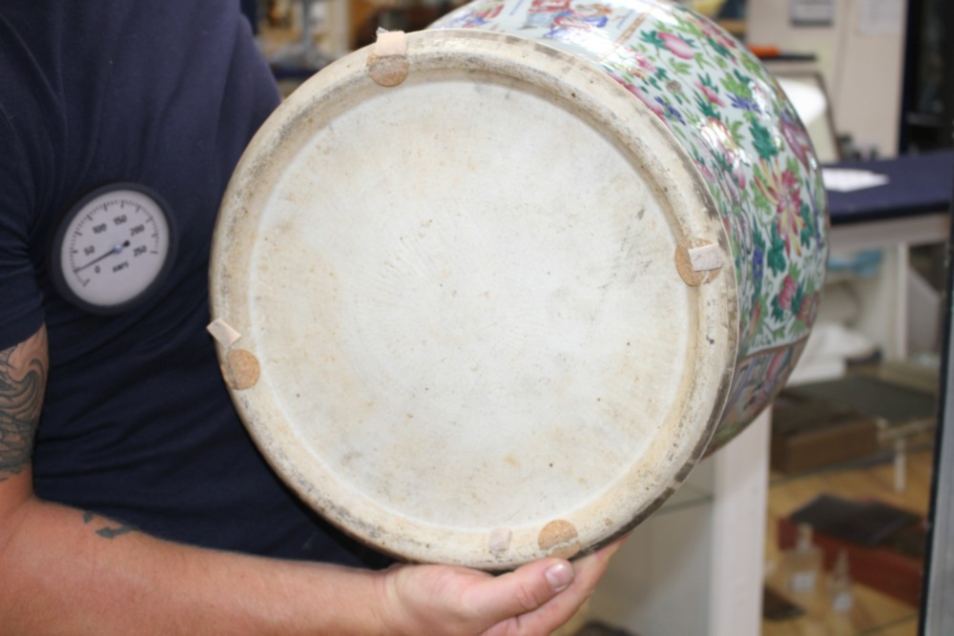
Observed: 25 A
